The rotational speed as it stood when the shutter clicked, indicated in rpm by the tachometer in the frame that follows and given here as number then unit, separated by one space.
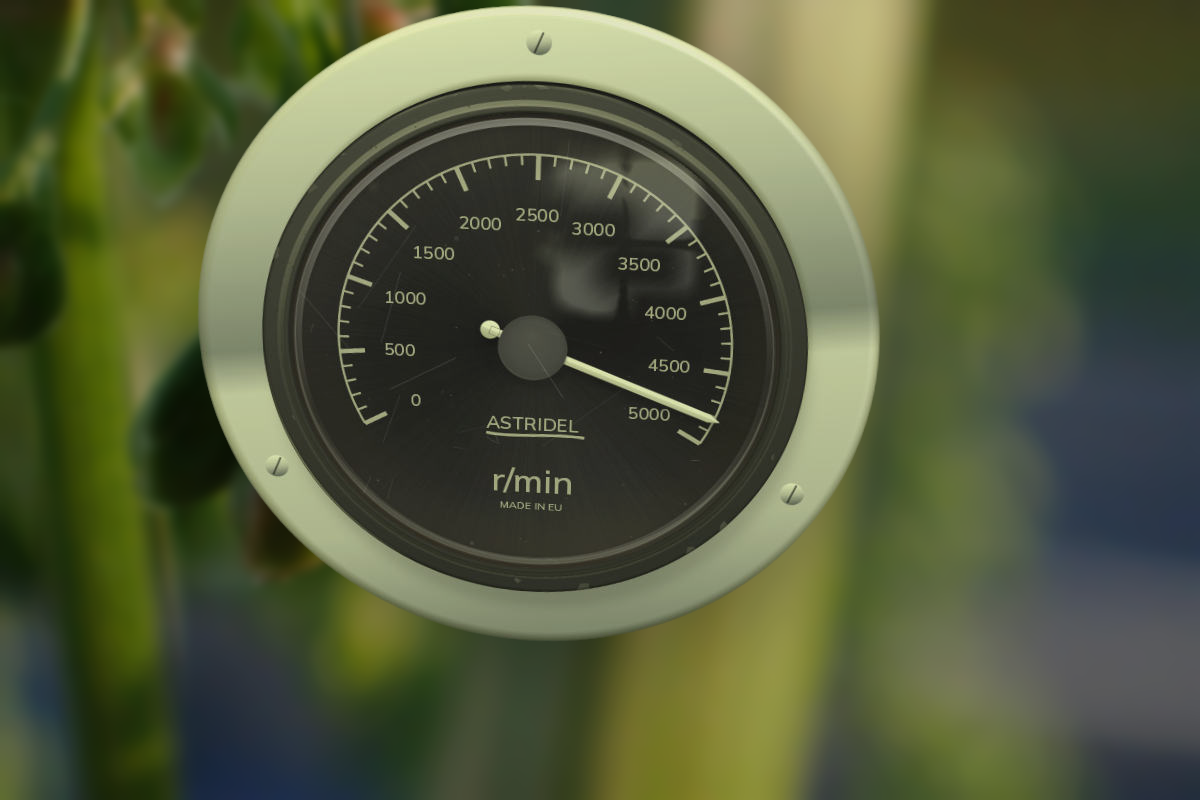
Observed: 4800 rpm
